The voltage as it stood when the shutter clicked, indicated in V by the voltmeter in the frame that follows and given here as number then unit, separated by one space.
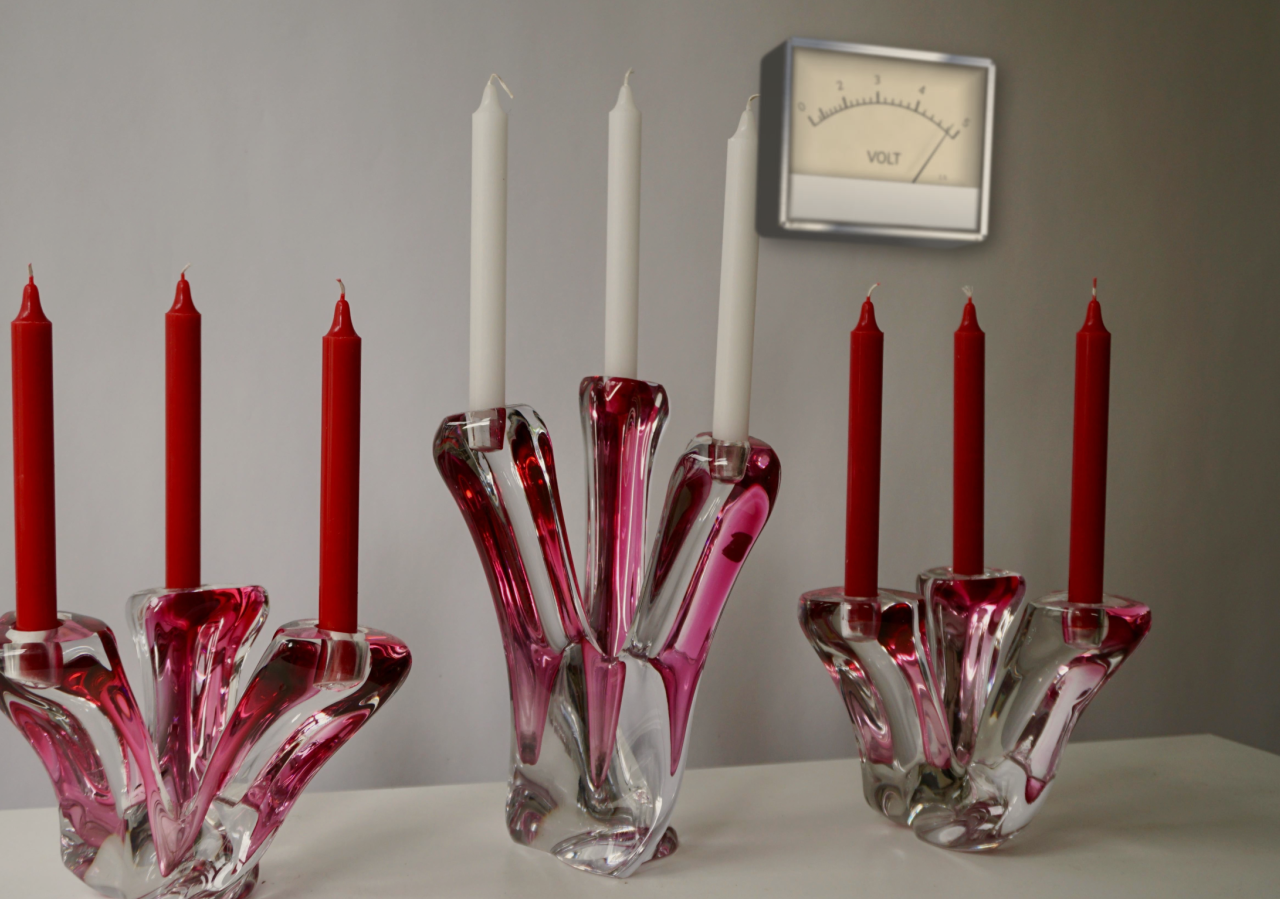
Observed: 4.8 V
